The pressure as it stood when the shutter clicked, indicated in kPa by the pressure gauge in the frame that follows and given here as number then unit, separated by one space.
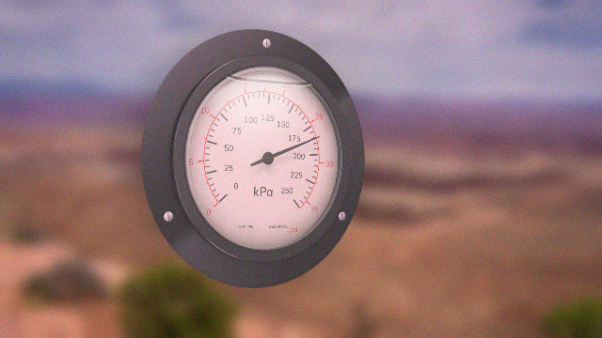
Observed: 185 kPa
